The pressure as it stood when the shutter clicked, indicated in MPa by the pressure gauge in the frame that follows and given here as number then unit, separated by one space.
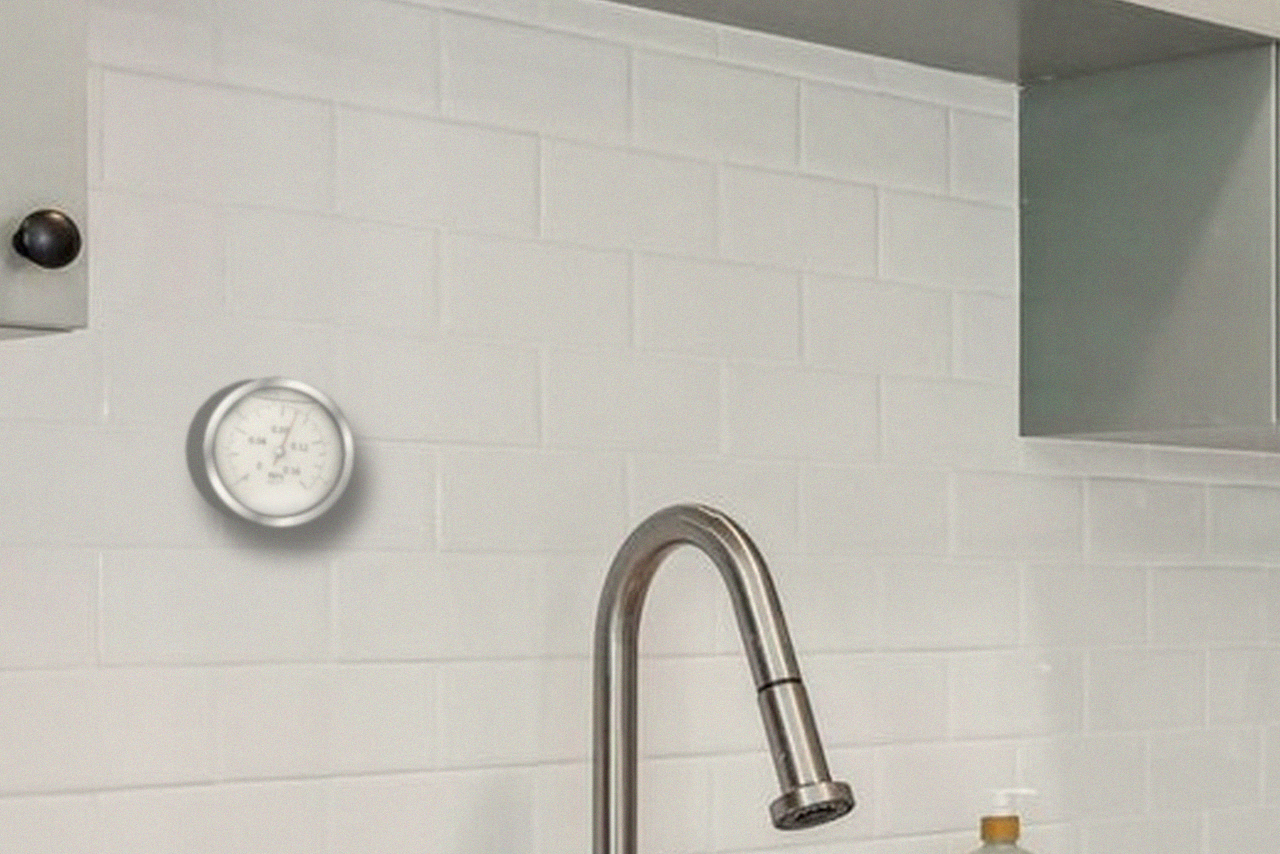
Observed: 0.09 MPa
